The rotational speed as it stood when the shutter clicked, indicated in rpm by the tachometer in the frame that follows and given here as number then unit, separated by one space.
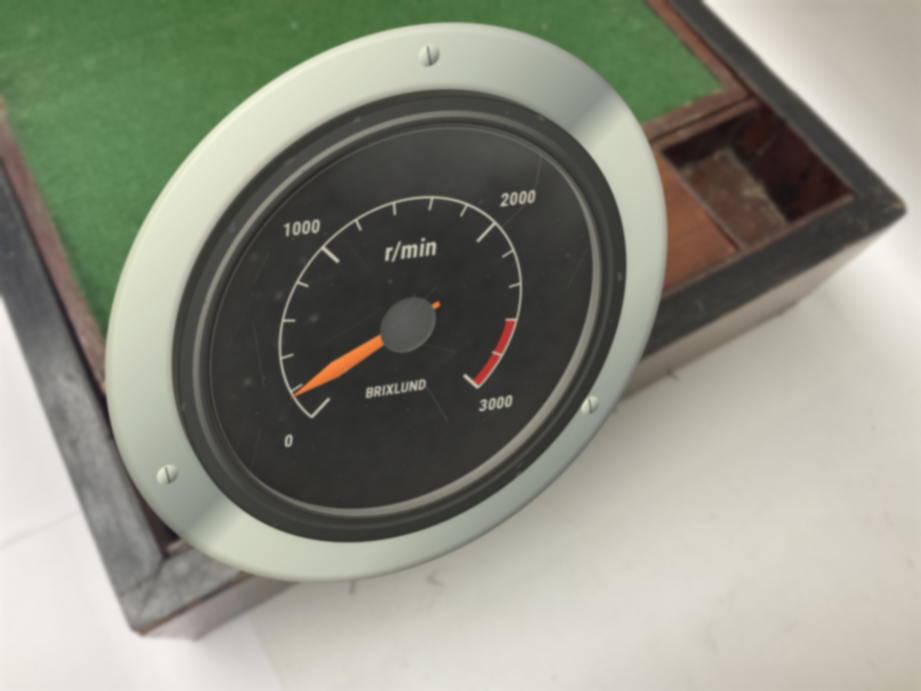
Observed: 200 rpm
